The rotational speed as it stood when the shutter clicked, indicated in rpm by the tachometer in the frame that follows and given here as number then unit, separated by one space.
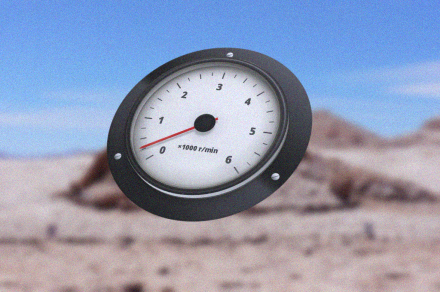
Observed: 250 rpm
